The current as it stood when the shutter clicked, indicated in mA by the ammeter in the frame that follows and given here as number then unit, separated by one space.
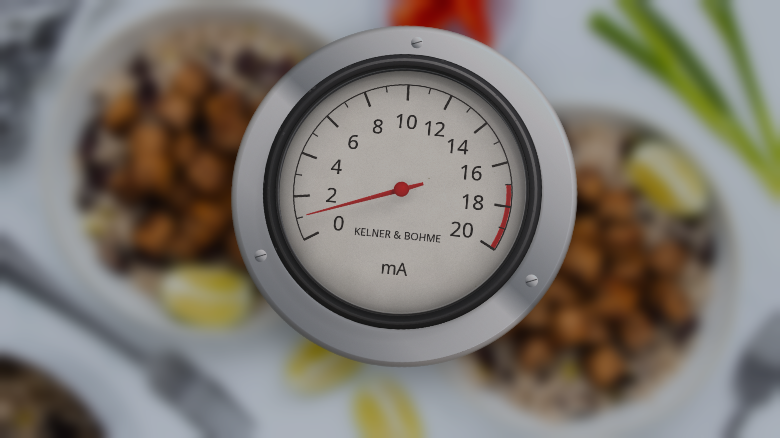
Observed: 1 mA
